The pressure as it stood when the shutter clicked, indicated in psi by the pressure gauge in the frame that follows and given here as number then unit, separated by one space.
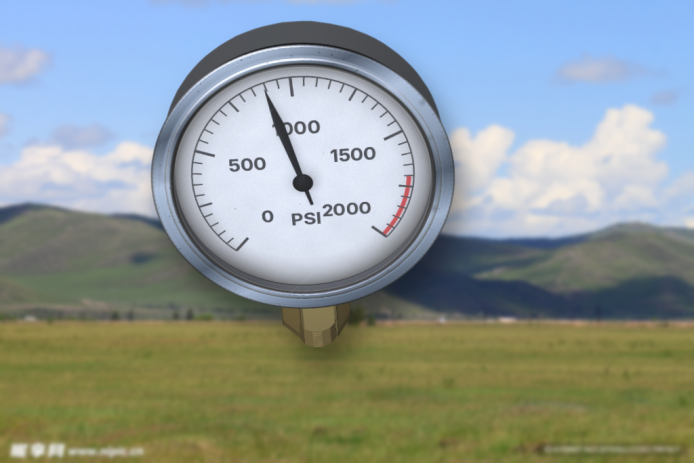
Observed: 900 psi
